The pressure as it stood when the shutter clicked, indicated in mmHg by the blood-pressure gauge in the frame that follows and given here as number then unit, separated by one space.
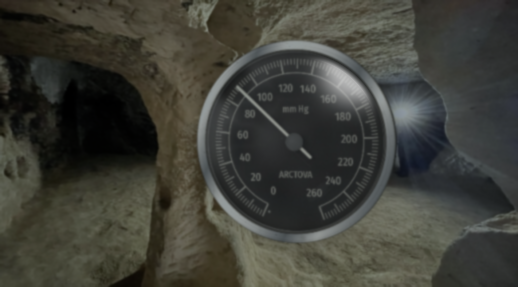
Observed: 90 mmHg
